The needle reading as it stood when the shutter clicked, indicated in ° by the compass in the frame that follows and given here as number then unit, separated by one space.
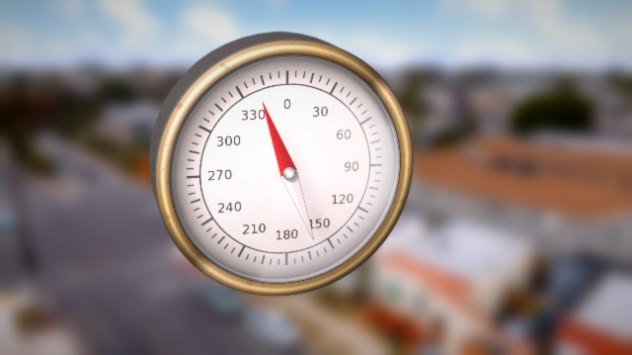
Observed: 340 °
